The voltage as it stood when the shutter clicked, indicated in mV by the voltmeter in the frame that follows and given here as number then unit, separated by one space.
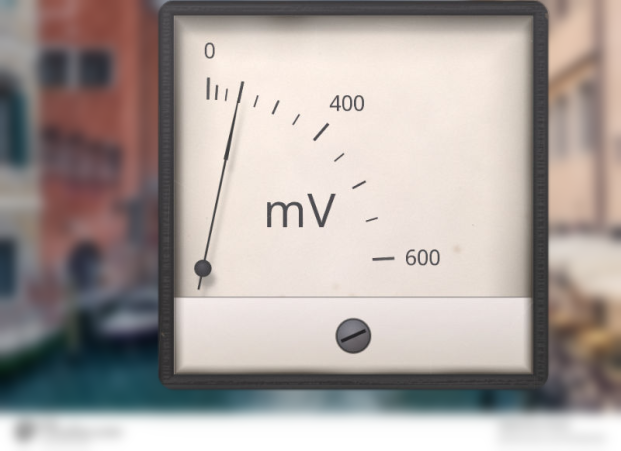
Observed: 200 mV
